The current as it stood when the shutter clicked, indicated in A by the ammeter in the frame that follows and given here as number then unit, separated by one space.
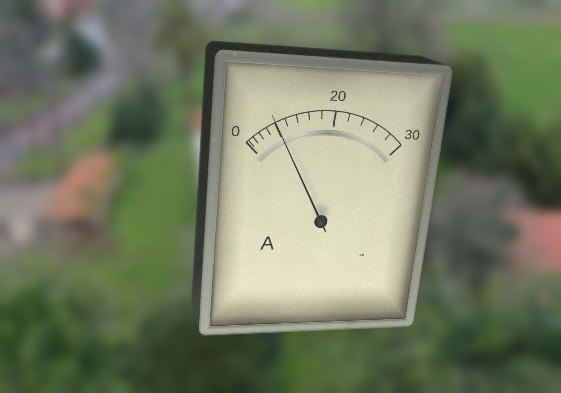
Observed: 10 A
